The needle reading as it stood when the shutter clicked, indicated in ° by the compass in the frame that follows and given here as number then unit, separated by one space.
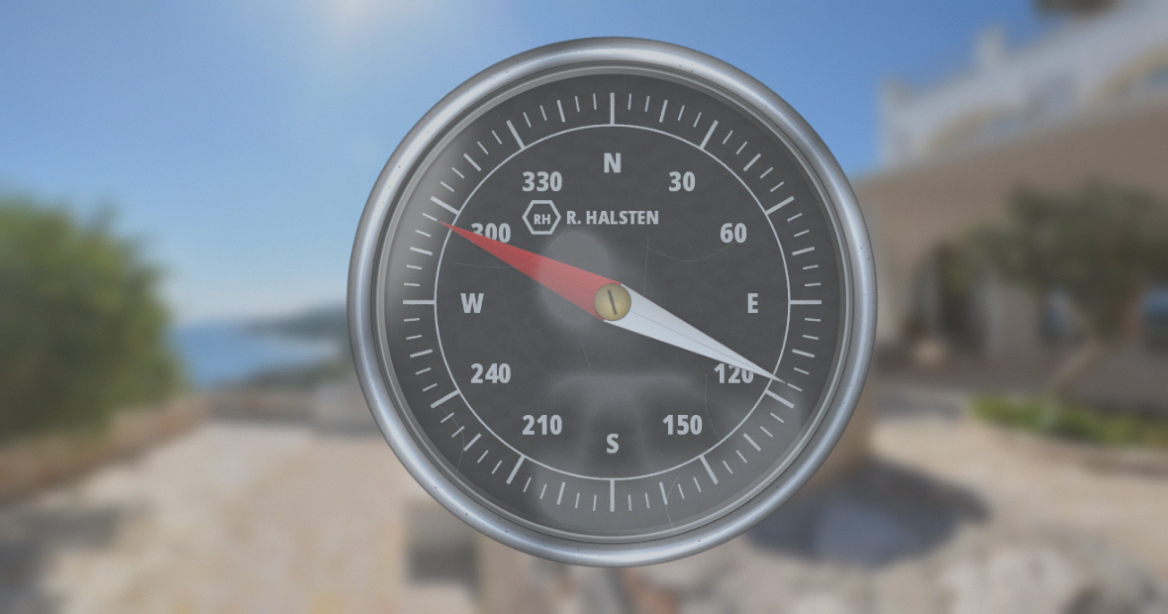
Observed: 295 °
